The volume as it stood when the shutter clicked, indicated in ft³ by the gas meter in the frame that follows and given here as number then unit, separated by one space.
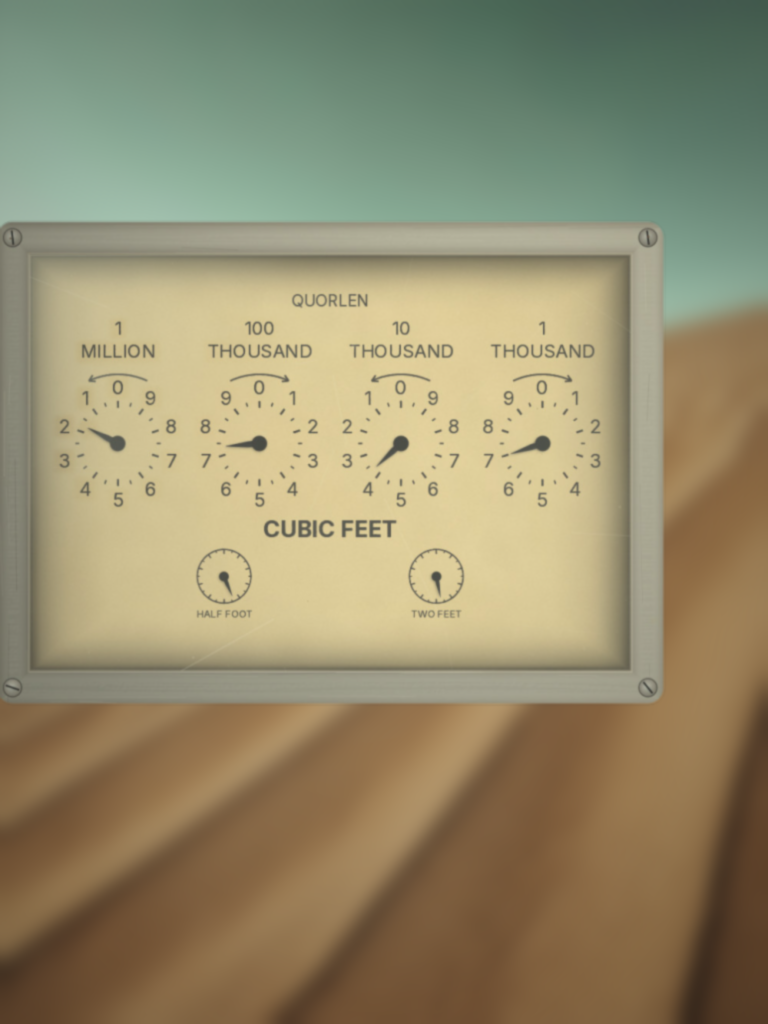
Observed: 173700 ft³
